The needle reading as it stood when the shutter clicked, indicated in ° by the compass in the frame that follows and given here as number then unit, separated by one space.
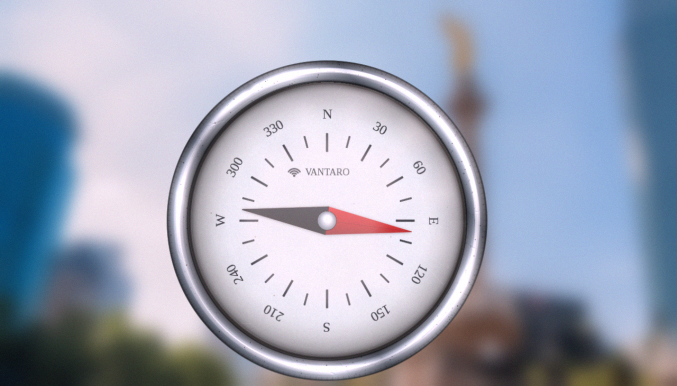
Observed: 97.5 °
